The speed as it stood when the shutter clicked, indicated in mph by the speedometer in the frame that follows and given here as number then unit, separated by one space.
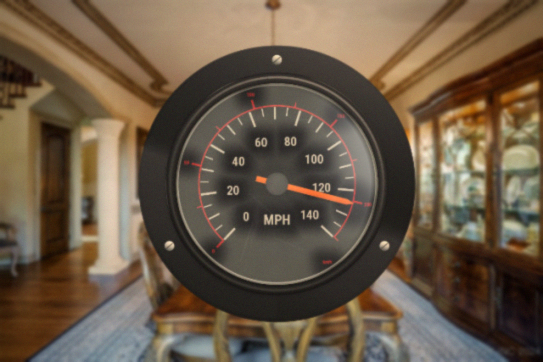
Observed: 125 mph
